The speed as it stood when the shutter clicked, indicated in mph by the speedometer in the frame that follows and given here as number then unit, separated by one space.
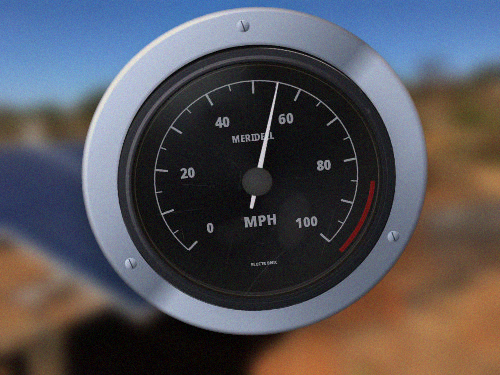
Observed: 55 mph
